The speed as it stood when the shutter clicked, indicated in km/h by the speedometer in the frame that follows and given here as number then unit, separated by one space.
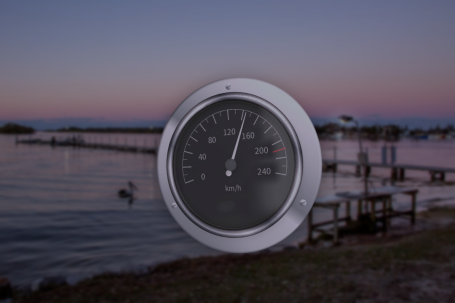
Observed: 145 km/h
